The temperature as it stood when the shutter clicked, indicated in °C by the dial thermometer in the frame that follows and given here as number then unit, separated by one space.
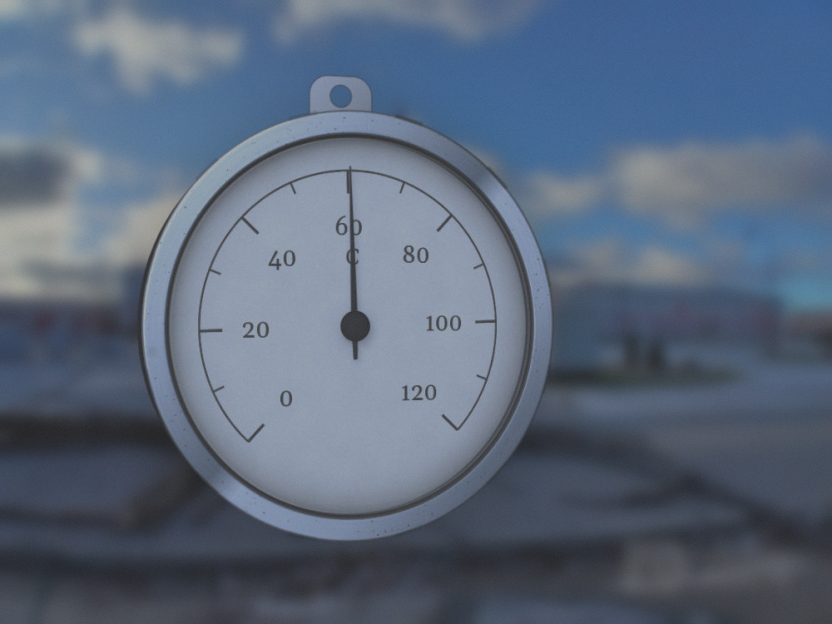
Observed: 60 °C
